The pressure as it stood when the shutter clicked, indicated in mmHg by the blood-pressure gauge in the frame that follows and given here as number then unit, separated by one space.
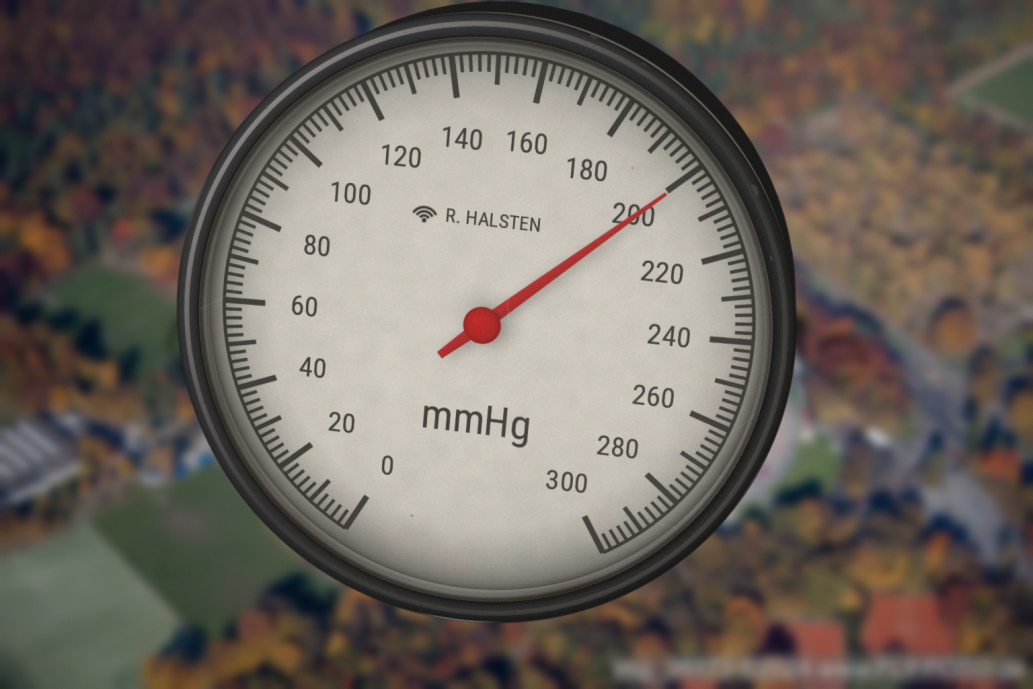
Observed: 200 mmHg
